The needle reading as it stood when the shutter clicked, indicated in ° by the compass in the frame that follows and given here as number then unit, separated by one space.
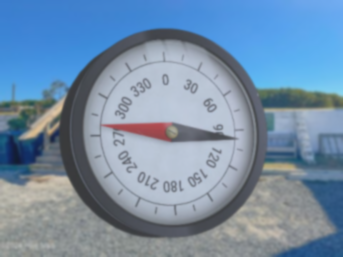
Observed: 277.5 °
